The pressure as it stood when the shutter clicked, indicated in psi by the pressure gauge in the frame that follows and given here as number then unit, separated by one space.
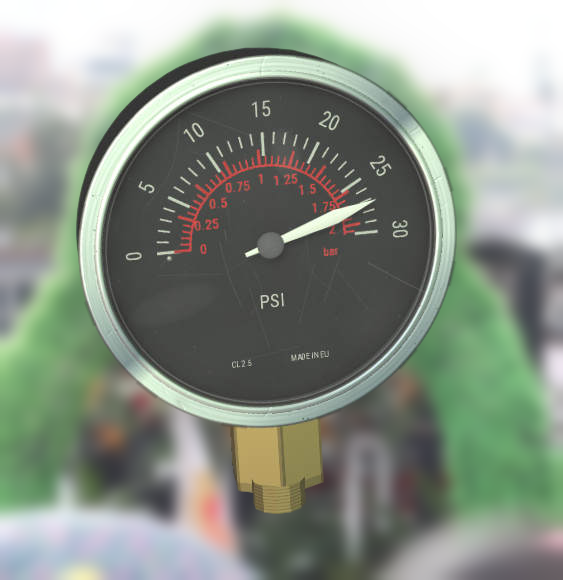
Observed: 27 psi
